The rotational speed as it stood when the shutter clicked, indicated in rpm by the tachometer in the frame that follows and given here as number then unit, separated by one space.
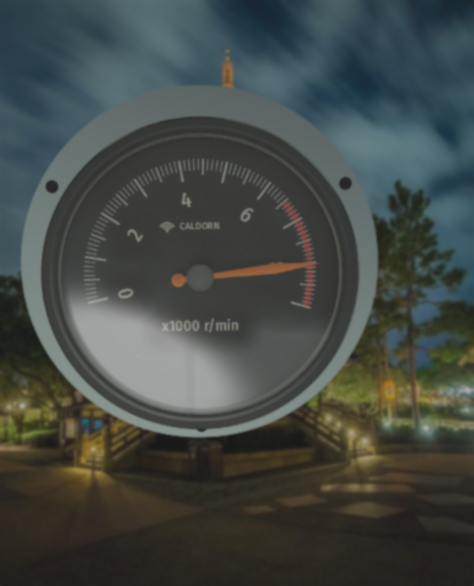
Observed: 8000 rpm
